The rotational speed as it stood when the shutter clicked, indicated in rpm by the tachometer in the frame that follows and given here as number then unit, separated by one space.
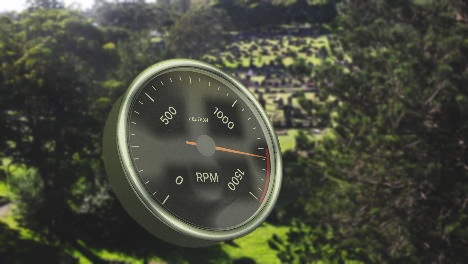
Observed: 1300 rpm
